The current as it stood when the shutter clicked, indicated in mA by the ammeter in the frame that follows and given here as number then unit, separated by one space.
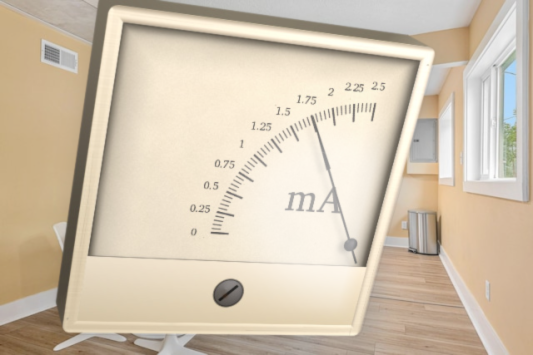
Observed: 1.75 mA
